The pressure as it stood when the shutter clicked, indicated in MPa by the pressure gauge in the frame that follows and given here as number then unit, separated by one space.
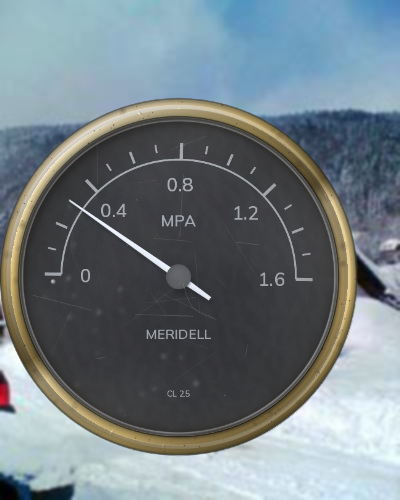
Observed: 0.3 MPa
